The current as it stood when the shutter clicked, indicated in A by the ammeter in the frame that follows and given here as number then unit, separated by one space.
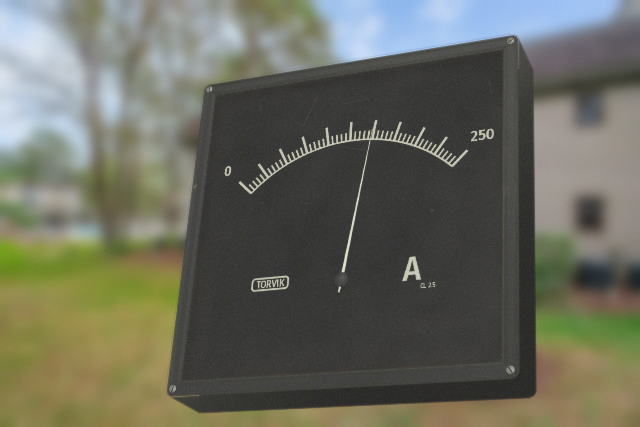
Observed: 150 A
